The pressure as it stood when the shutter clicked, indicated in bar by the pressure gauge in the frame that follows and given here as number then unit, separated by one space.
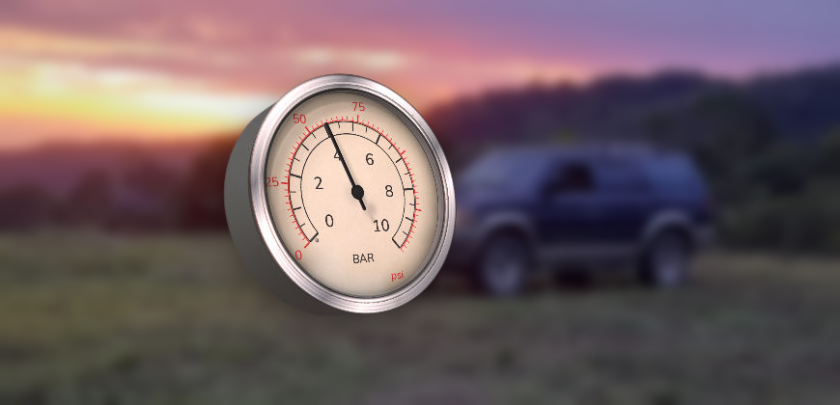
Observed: 4 bar
